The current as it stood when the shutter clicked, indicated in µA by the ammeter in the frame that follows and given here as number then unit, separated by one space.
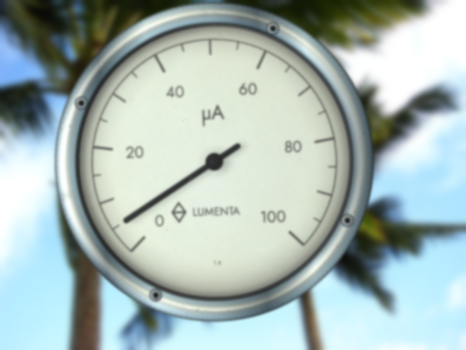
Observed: 5 µA
